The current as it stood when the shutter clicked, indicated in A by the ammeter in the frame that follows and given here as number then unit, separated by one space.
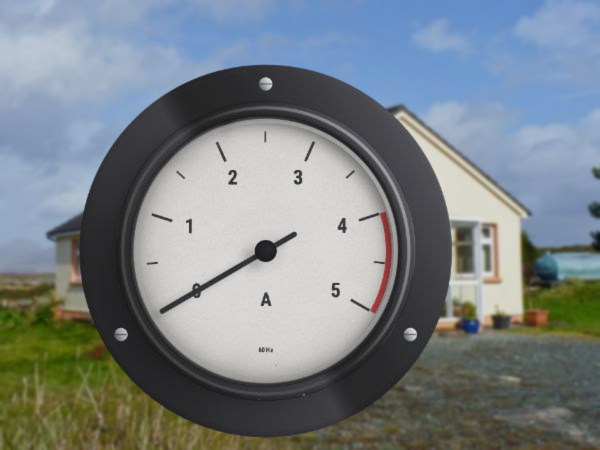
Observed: 0 A
